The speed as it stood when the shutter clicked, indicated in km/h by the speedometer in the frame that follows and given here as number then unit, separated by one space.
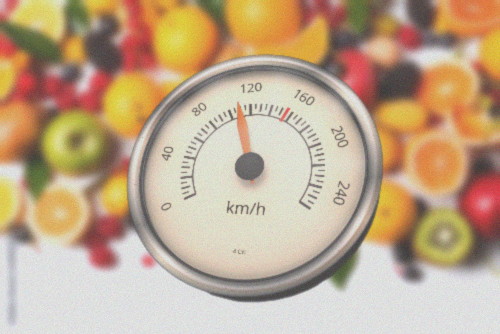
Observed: 110 km/h
